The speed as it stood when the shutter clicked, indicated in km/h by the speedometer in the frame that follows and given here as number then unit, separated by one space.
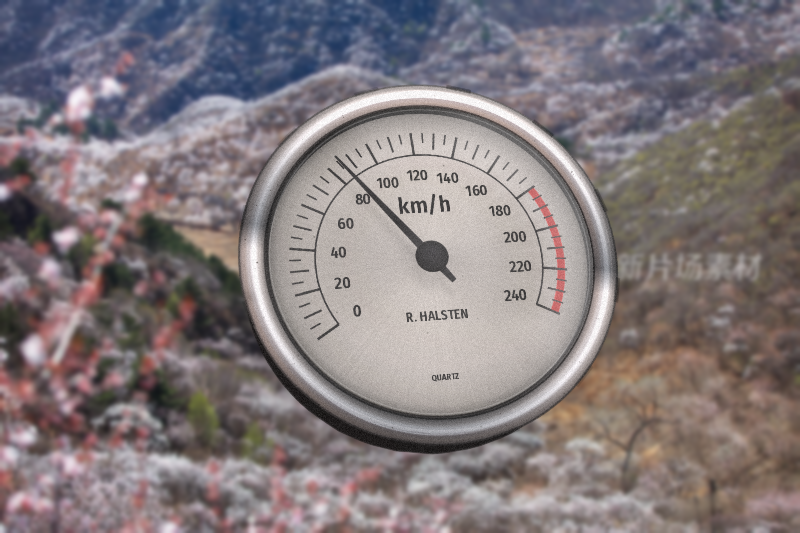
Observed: 85 km/h
